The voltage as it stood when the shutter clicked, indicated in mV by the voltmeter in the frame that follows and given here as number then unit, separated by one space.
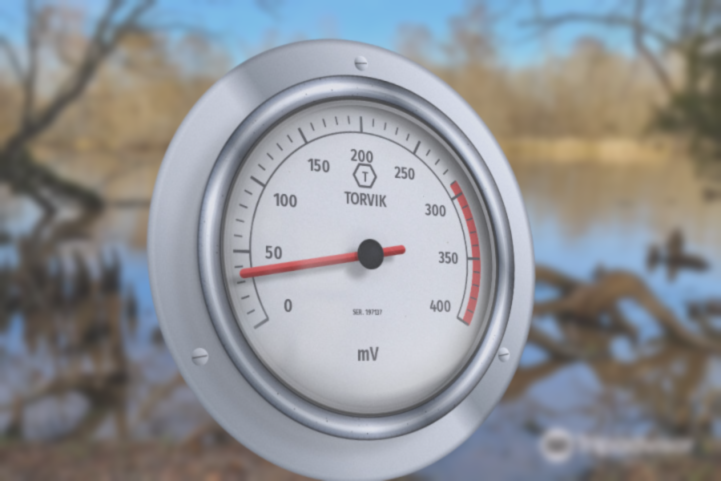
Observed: 35 mV
